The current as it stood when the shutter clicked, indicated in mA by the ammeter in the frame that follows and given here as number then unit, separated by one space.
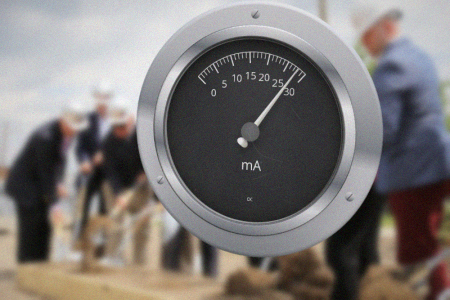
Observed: 28 mA
